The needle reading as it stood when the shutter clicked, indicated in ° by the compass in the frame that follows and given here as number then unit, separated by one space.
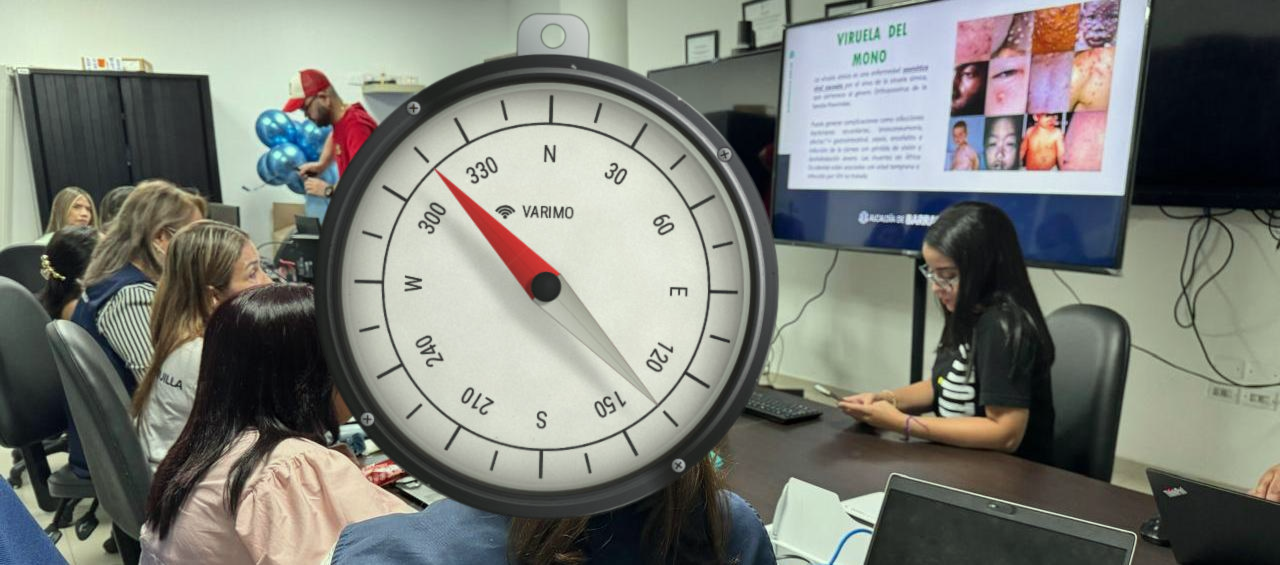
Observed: 315 °
